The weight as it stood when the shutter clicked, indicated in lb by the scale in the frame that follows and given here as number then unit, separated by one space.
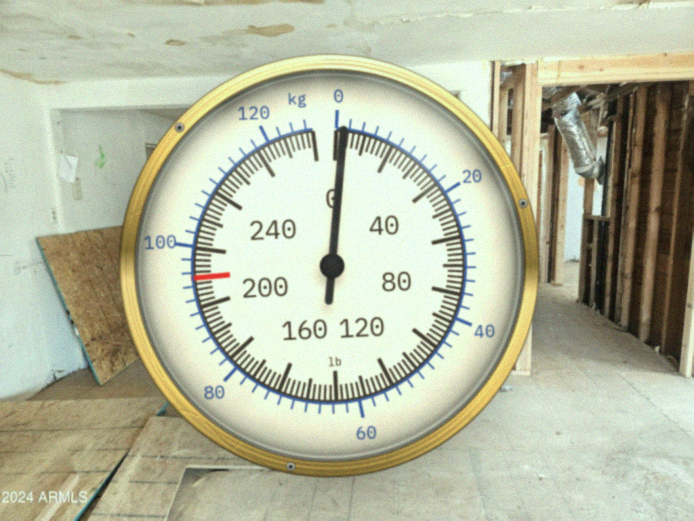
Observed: 2 lb
